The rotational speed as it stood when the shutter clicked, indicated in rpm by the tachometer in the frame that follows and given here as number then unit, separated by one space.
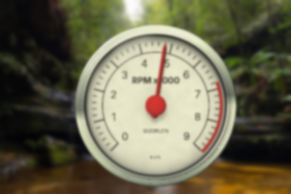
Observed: 4800 rpm
